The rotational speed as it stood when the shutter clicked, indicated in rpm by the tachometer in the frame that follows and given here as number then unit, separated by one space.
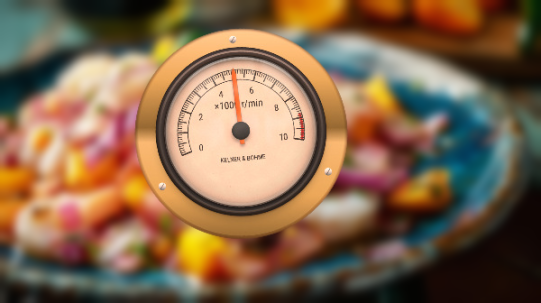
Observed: 5000 rpm
